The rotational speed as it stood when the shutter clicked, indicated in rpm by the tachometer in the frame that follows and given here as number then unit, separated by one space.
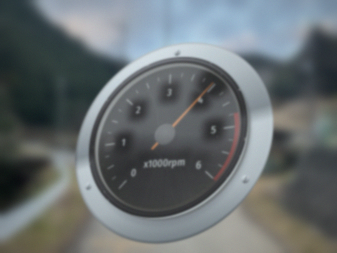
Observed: 4000 rpm
